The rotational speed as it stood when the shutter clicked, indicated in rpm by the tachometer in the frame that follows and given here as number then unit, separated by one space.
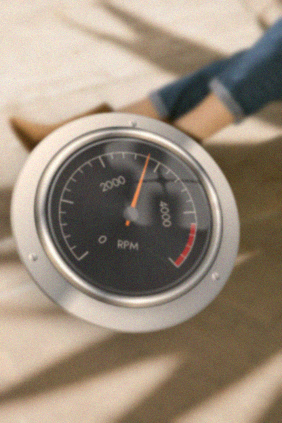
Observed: 2800 rpm
